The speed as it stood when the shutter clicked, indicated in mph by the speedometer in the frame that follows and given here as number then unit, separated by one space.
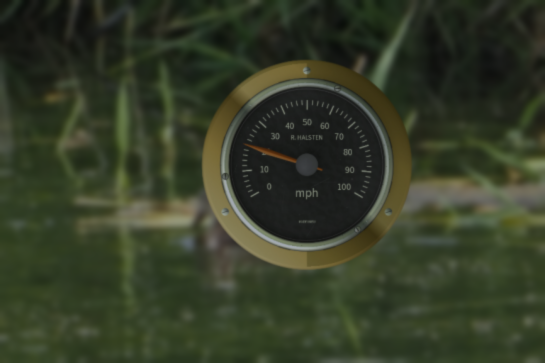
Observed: 20 mph
